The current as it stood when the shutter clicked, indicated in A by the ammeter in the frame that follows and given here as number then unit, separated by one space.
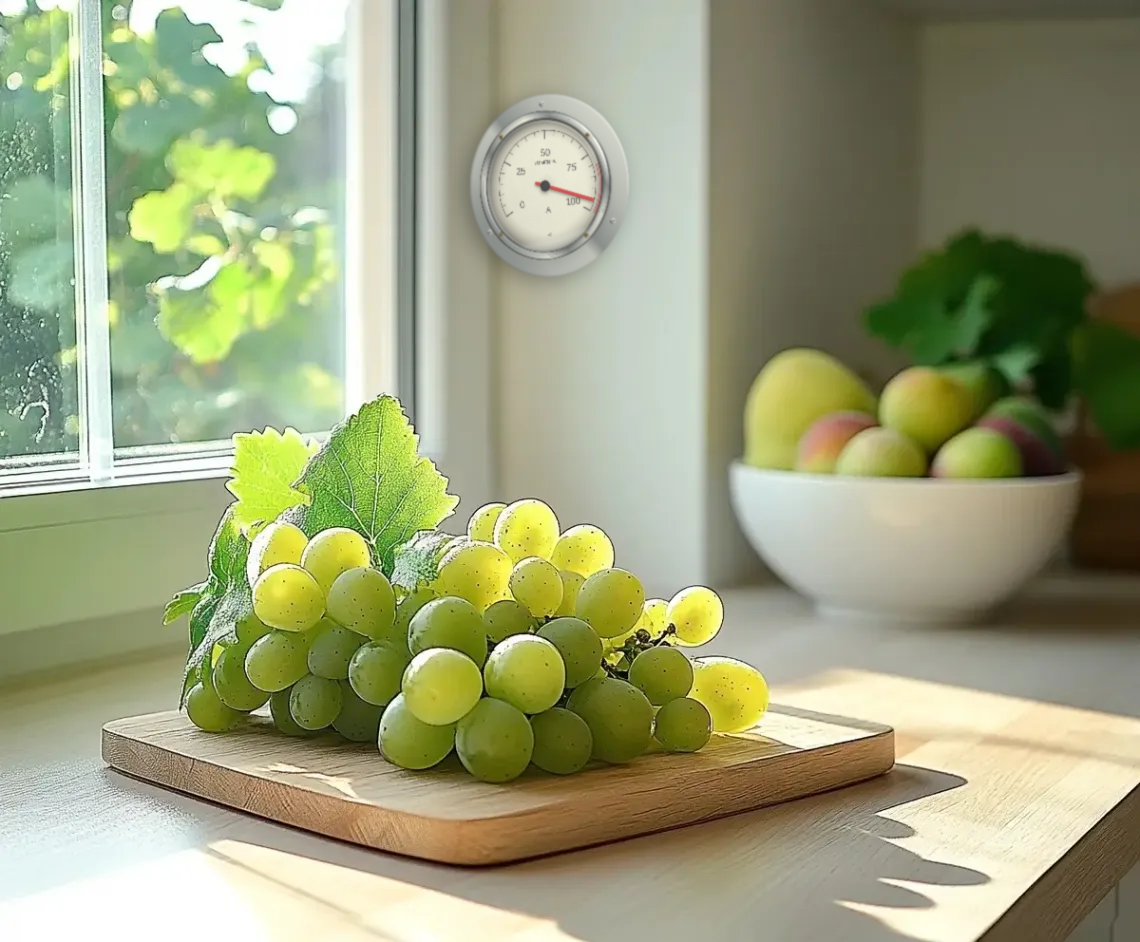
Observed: 95 A
